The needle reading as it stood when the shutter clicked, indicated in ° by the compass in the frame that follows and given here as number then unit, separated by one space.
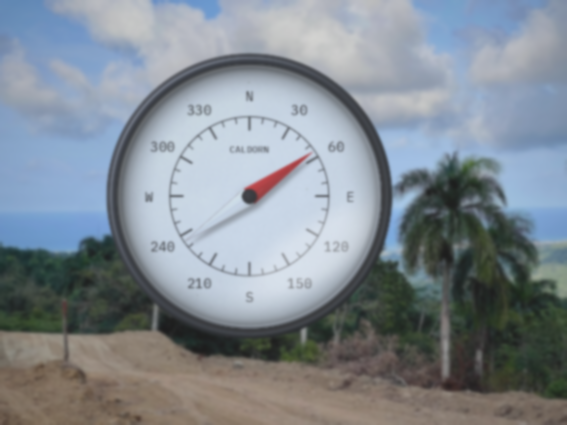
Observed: 55 °
